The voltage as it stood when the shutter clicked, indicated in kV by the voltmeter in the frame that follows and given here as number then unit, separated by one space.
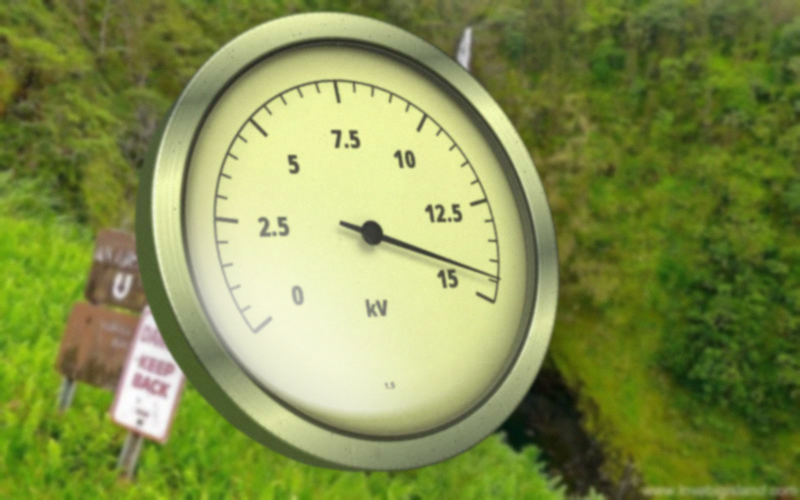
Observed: 14.5 kV
